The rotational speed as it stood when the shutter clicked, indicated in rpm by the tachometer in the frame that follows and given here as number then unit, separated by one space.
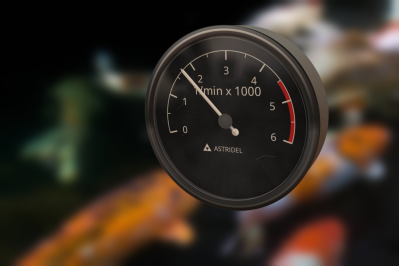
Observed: 1750 rpm
